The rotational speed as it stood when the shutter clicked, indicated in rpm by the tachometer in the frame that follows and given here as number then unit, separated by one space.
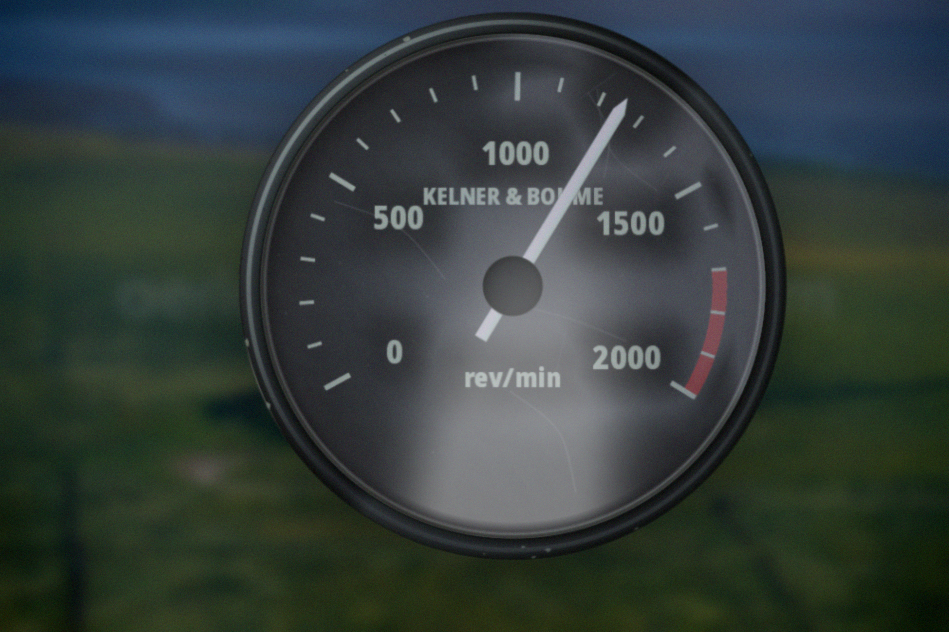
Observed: 1250 rpm
